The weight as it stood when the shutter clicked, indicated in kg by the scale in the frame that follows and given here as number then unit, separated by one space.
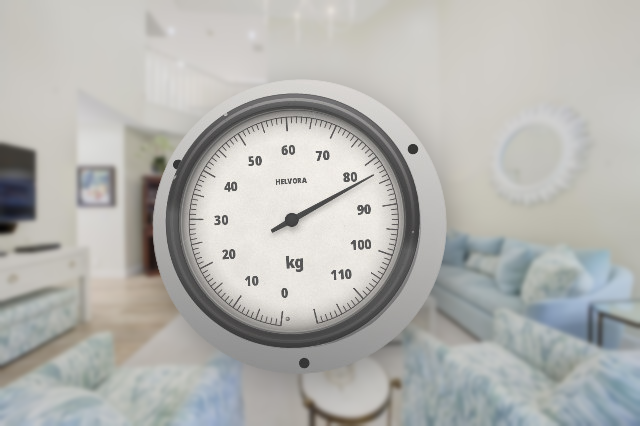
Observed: 83 kg
